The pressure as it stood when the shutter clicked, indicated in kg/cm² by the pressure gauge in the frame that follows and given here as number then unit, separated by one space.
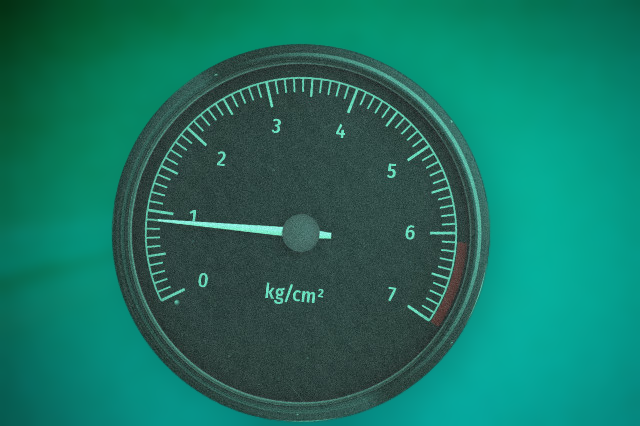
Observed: 0.9 kg/cm²
